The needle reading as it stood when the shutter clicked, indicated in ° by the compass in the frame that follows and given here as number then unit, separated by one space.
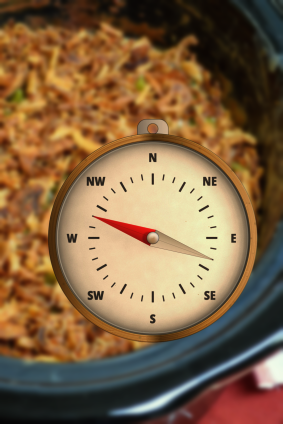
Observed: 290 °
